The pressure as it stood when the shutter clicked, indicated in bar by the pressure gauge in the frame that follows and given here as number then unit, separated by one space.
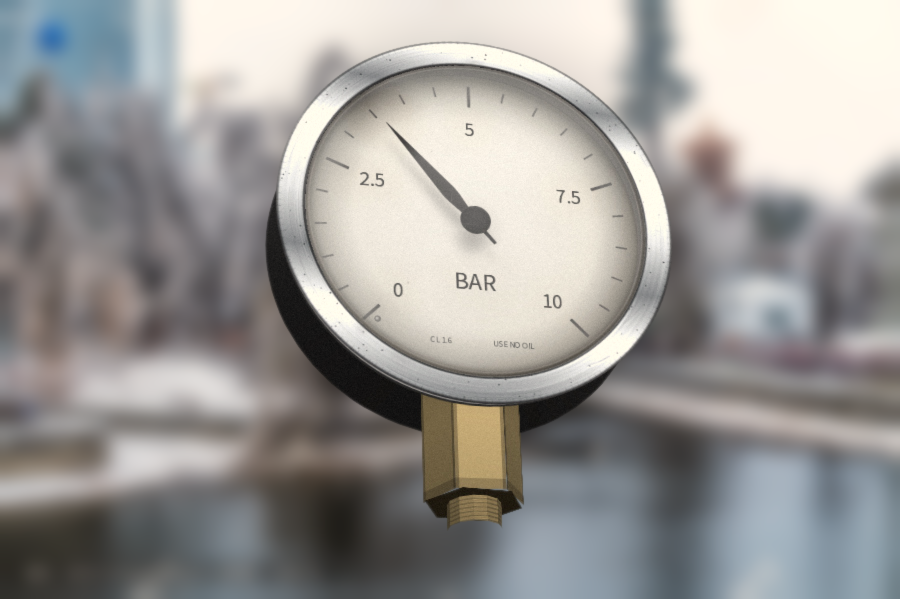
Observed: 3.5 bar
